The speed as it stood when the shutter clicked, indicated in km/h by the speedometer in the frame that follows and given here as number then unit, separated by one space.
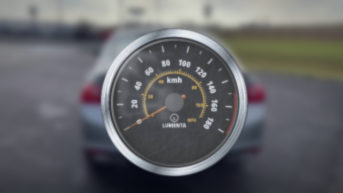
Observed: 0 km/h
